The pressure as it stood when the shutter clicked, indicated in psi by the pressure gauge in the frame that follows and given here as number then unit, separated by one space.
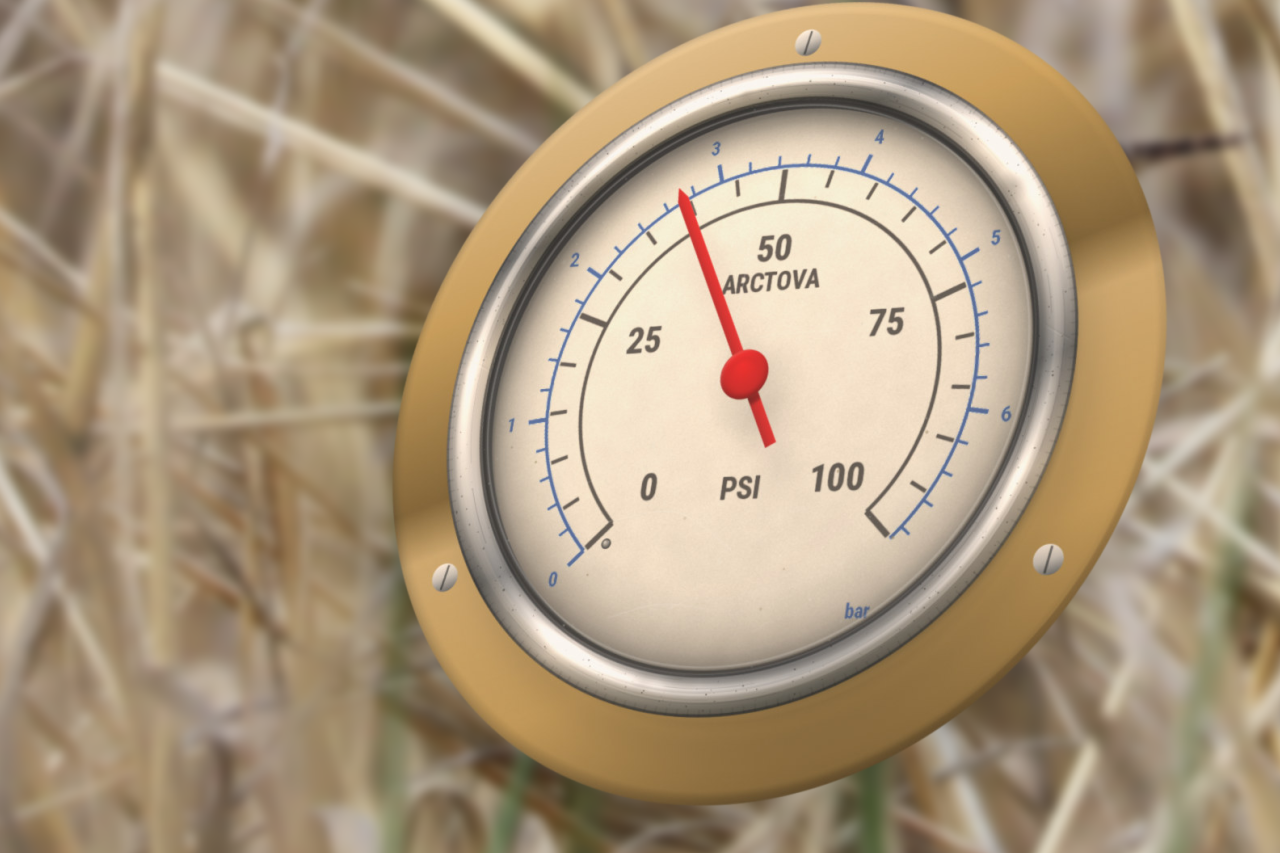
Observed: 40 psi
